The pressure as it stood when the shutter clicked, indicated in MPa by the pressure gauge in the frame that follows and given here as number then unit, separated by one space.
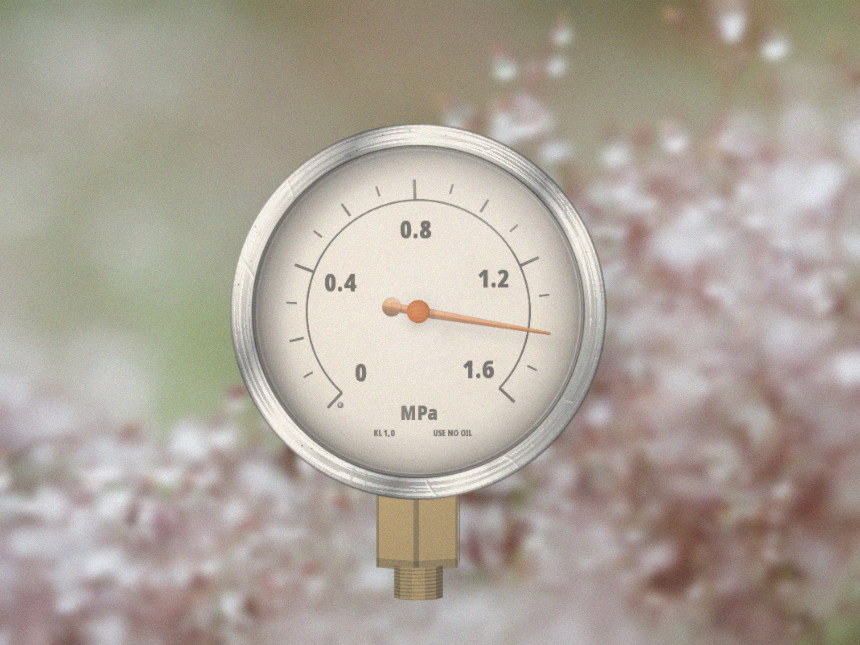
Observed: 1.4 MPa
